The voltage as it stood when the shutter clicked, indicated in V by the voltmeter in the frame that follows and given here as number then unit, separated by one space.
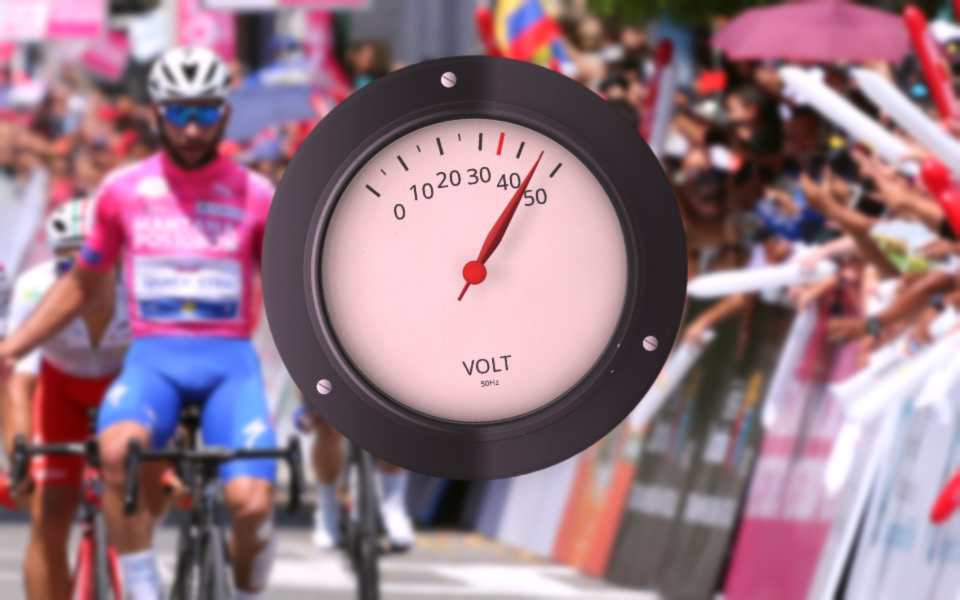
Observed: 45 V
